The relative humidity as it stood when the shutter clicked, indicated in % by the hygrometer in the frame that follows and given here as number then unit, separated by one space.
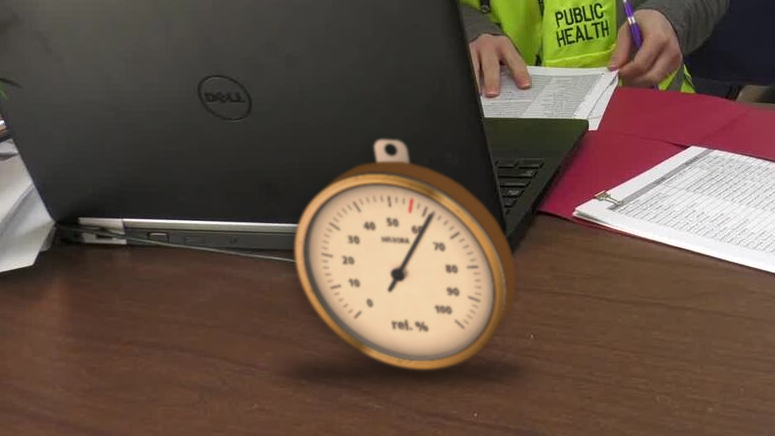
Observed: 62 %
